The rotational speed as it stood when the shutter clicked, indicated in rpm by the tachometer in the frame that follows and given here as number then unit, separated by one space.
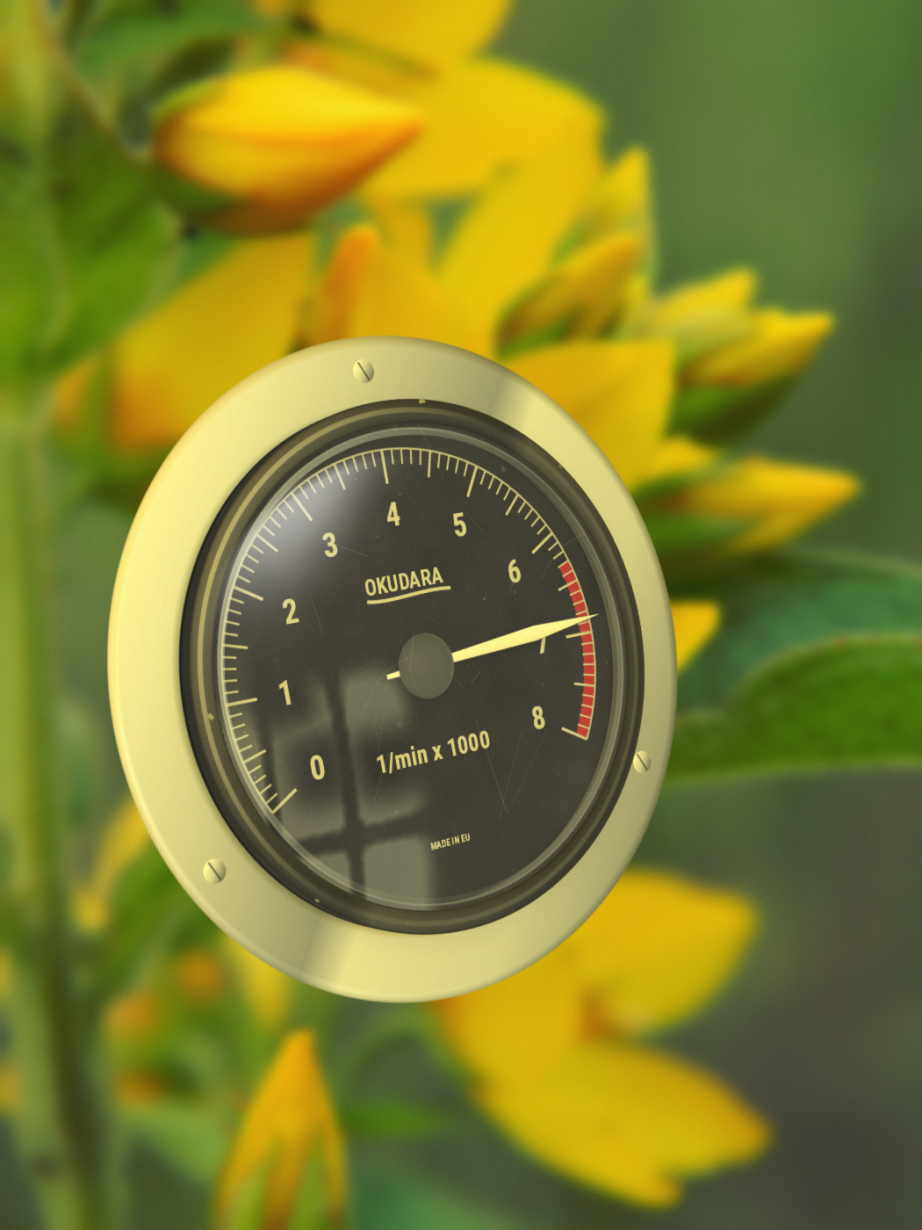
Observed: 6850 rpm
